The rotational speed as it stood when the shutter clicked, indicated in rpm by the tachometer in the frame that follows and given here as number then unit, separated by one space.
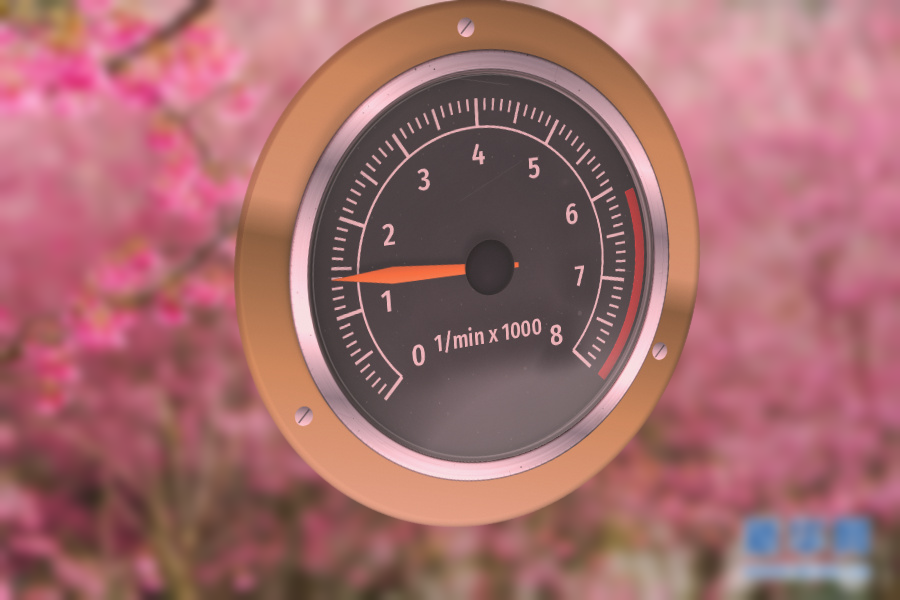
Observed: 1400 rpm
